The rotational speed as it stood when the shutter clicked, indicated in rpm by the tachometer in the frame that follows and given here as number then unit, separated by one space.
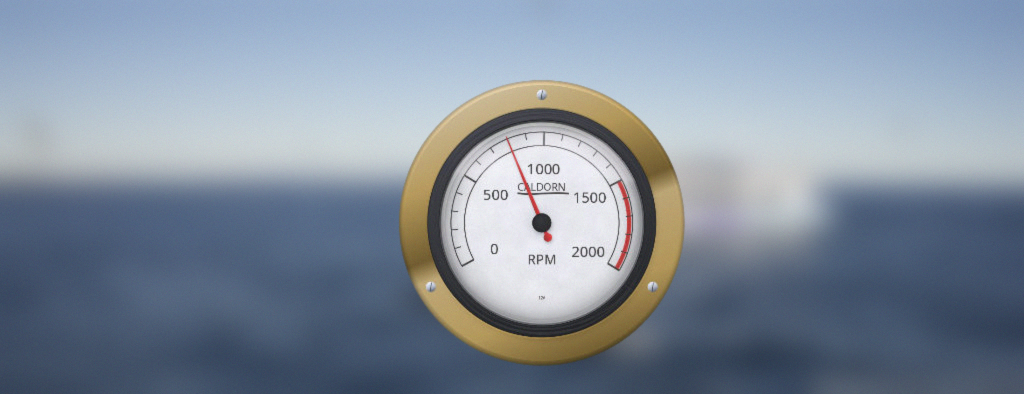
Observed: 800 rpm
